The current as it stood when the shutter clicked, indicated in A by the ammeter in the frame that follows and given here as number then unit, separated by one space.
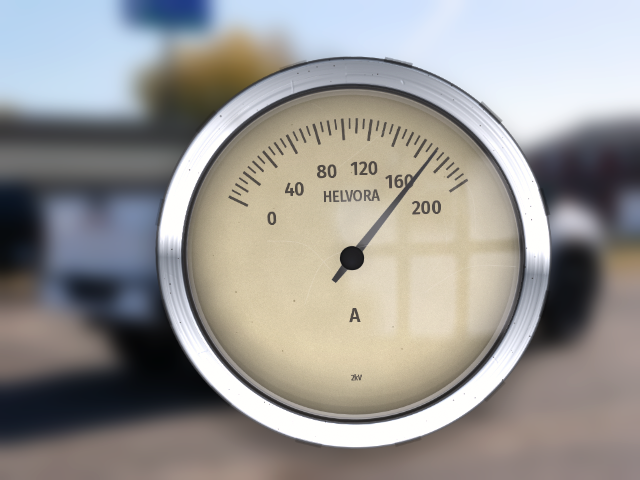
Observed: 170 A
